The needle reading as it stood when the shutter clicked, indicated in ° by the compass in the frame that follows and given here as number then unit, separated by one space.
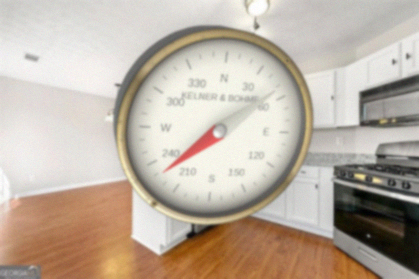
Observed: 230 °
